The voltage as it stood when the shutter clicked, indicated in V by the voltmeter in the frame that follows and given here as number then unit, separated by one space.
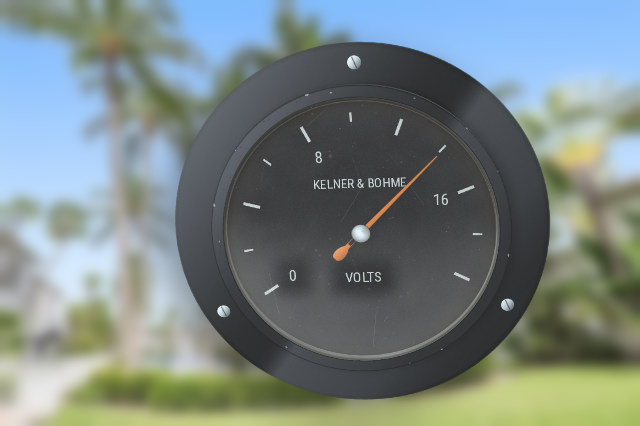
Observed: 14 V
